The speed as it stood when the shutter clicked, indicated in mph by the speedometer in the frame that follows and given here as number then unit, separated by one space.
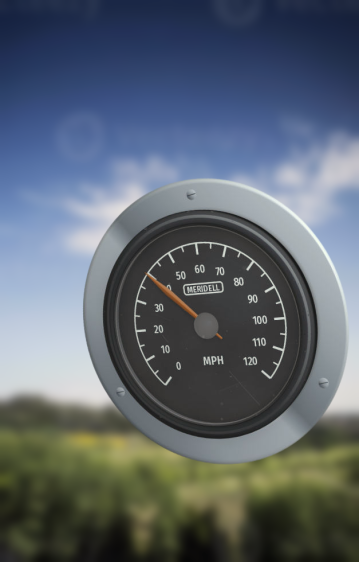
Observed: 40 mph
